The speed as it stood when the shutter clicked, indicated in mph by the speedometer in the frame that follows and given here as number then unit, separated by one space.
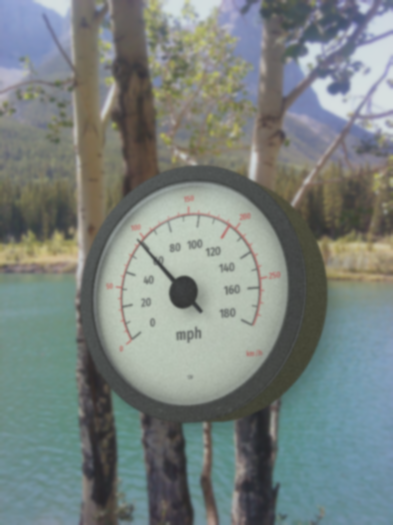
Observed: 60 mph
